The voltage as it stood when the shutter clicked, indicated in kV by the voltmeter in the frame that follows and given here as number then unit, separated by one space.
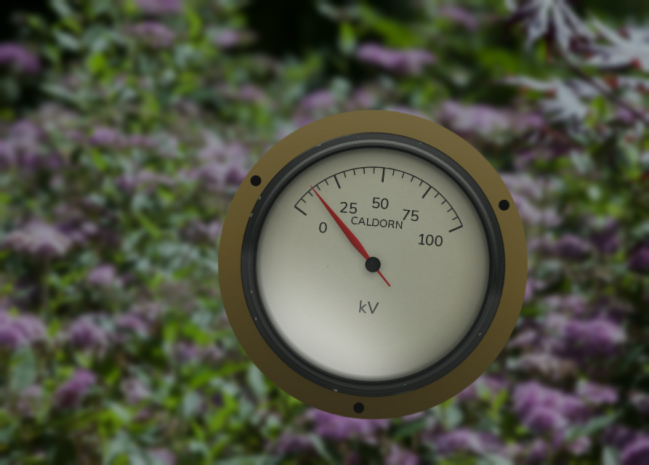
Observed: 12.5 kV
